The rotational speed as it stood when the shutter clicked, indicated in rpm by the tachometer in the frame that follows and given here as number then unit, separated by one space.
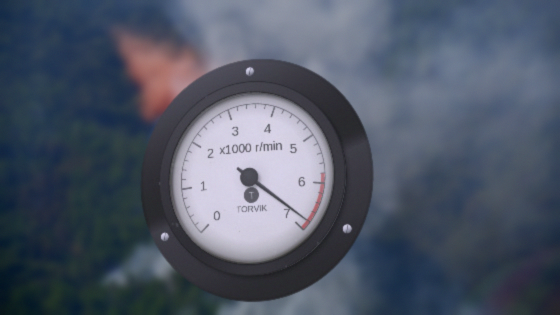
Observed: 6800 rpm
